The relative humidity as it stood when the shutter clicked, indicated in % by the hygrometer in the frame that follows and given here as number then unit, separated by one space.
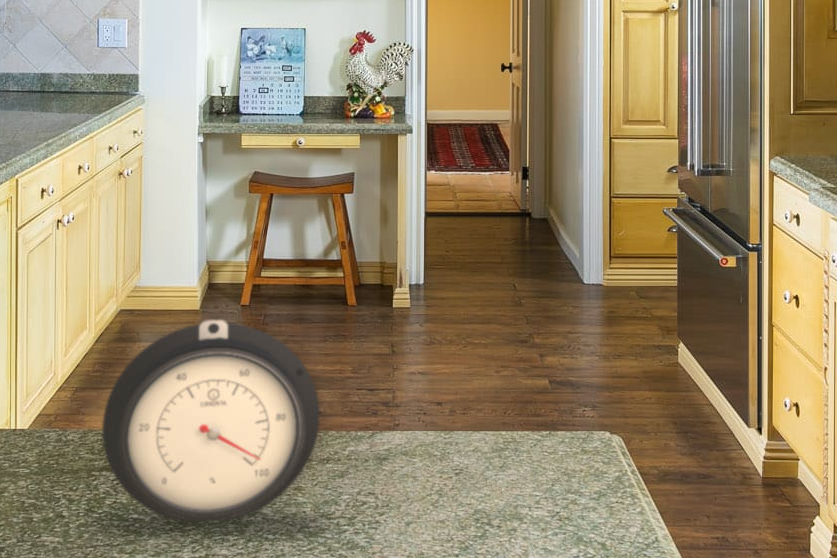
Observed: 96 %
